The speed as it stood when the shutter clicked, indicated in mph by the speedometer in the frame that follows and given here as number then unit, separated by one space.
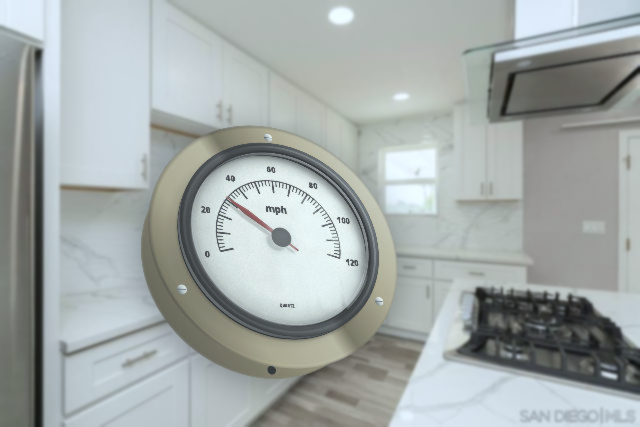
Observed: 30 mph
